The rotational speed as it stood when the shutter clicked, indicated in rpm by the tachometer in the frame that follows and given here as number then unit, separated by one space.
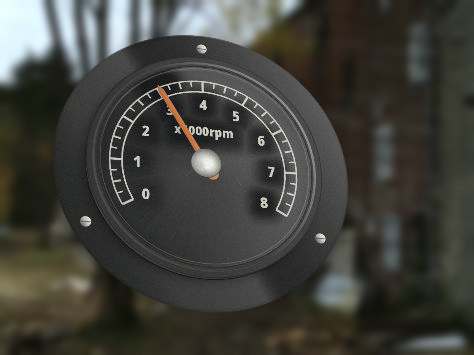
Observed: 3000 rpm
